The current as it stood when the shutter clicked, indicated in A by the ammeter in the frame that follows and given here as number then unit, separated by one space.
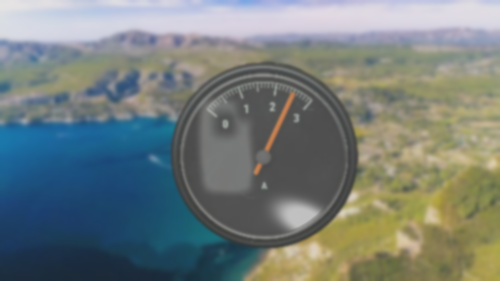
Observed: 2.5 A
